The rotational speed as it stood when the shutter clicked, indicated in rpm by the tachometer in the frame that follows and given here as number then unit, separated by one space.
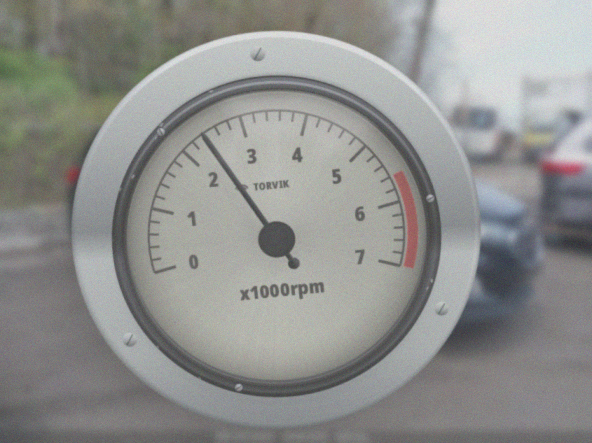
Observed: 2400 rpm
